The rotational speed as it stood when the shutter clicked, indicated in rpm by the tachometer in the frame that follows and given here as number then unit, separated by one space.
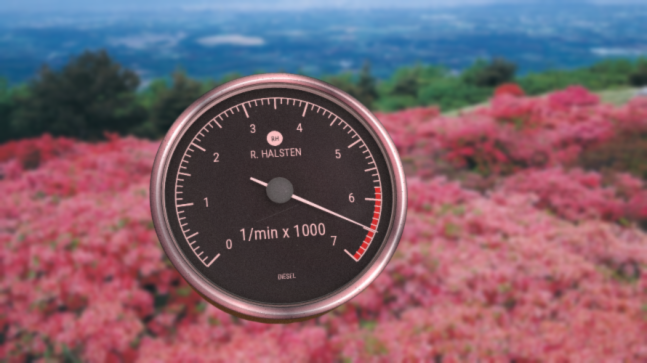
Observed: 6500 rpm
